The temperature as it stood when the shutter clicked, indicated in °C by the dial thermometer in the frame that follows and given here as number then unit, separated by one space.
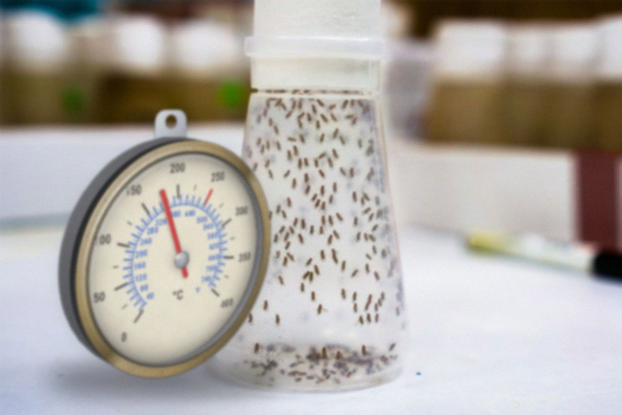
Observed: 175 °C
